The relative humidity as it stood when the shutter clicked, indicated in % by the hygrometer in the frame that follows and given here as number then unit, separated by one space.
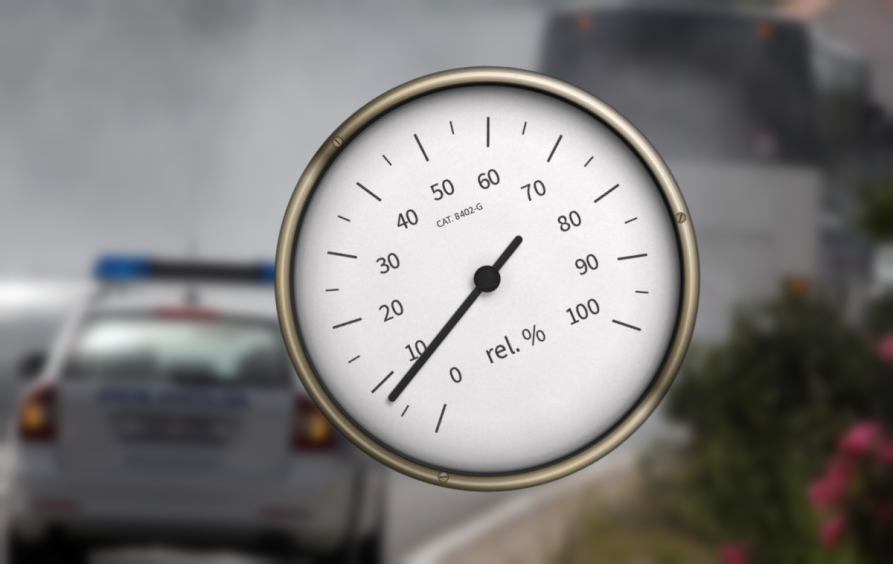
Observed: 7.5 %
